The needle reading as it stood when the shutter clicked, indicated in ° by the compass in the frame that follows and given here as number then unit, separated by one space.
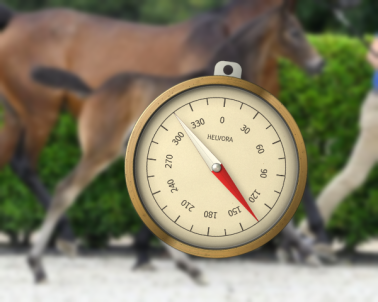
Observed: 135 °
